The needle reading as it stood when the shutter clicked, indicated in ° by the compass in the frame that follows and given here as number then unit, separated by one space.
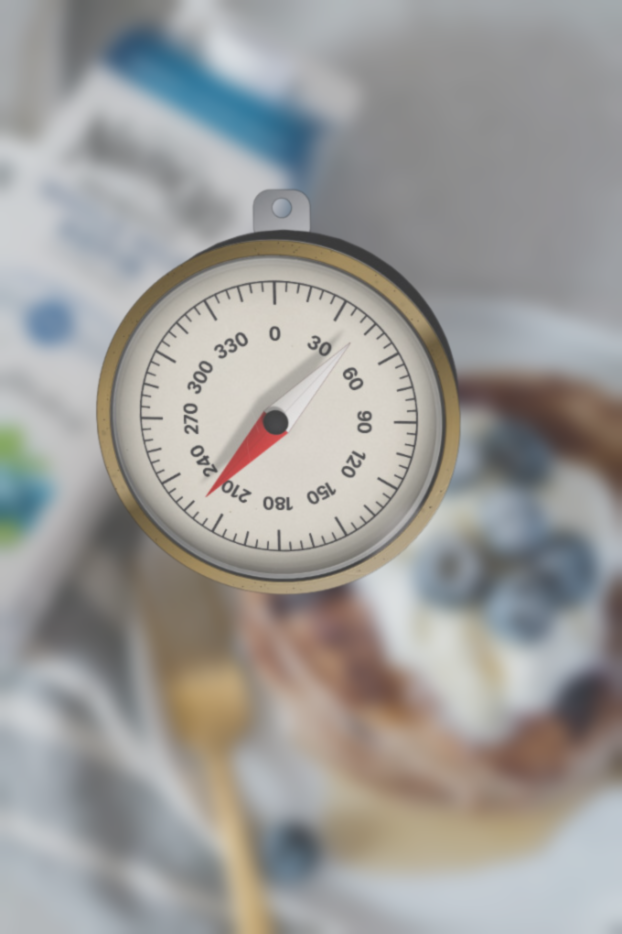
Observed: 222.5 °
